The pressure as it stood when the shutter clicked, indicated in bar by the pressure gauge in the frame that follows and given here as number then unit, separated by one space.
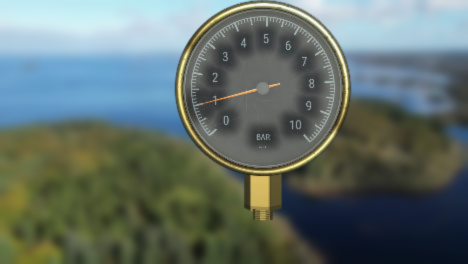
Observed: 1 bar
